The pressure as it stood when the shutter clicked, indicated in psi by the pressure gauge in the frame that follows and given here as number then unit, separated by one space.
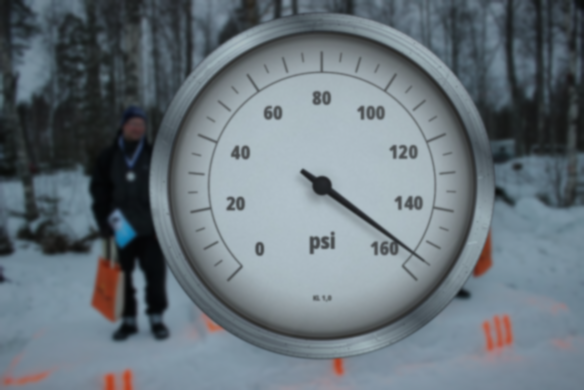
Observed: 155 psi
